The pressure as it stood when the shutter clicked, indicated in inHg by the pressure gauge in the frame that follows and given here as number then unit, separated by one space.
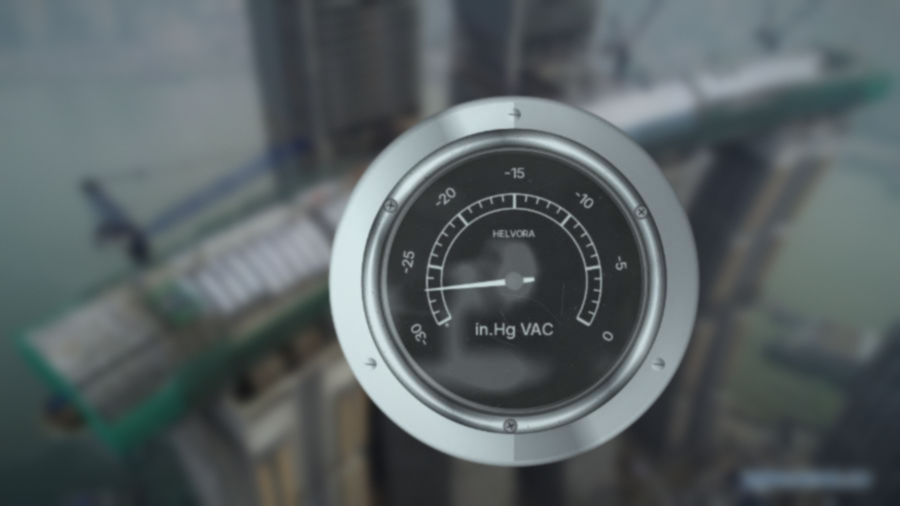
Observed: -27 inHg
